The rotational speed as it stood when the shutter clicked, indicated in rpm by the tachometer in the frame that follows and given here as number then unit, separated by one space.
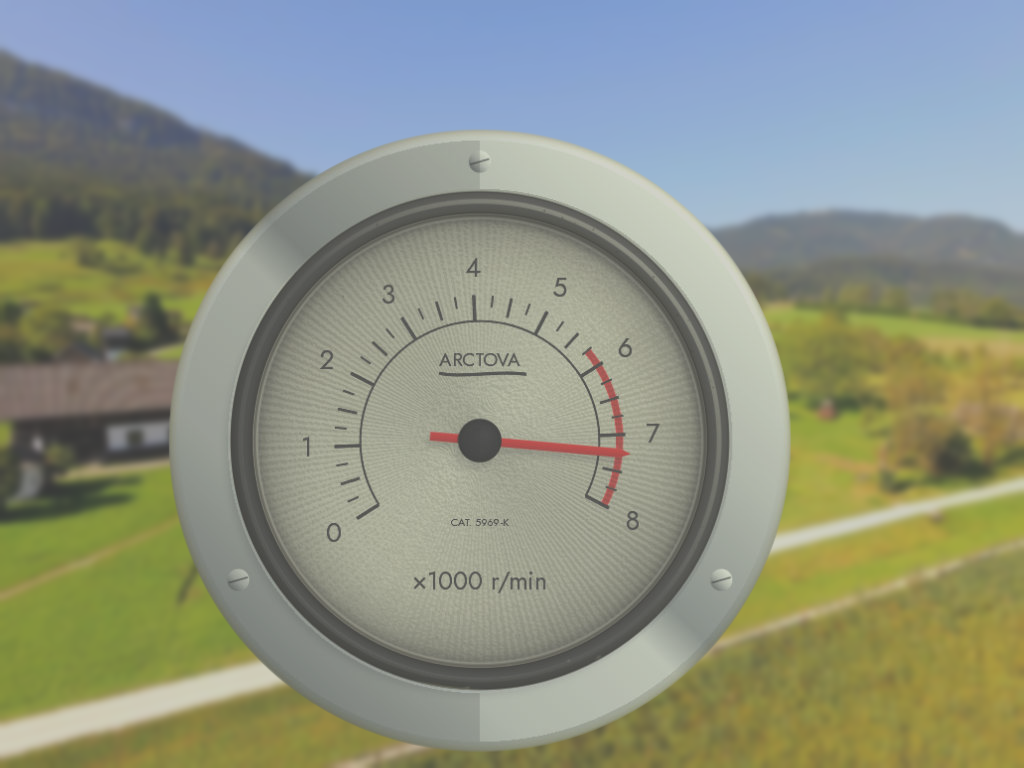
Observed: 7250 rpm
